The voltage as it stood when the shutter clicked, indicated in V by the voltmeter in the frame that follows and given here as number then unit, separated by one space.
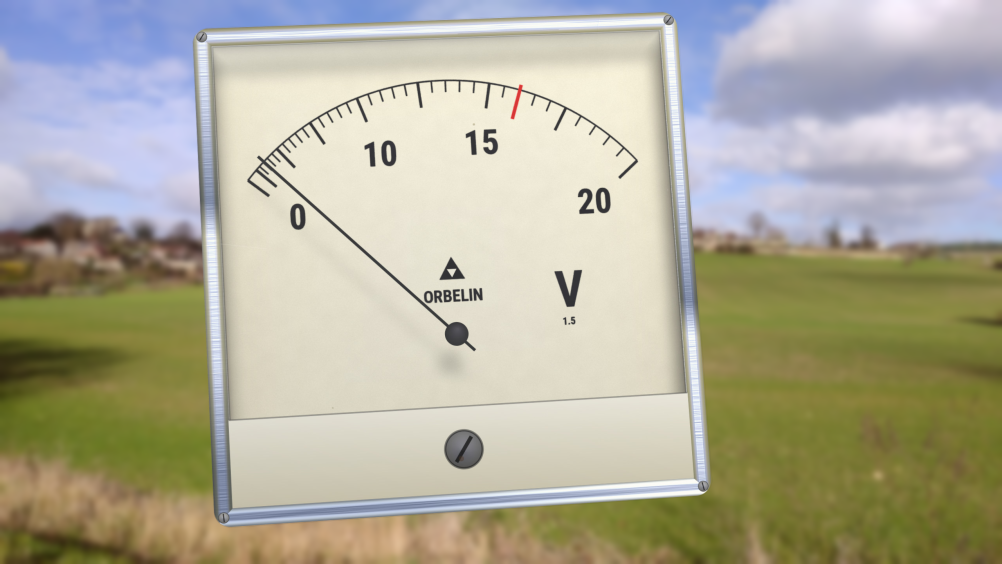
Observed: 3.5 V
